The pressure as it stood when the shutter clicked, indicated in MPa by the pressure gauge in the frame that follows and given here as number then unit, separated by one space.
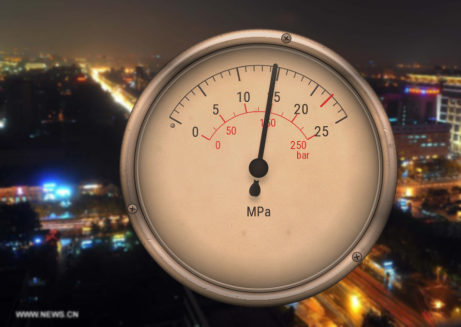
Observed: 14.5 MPa
